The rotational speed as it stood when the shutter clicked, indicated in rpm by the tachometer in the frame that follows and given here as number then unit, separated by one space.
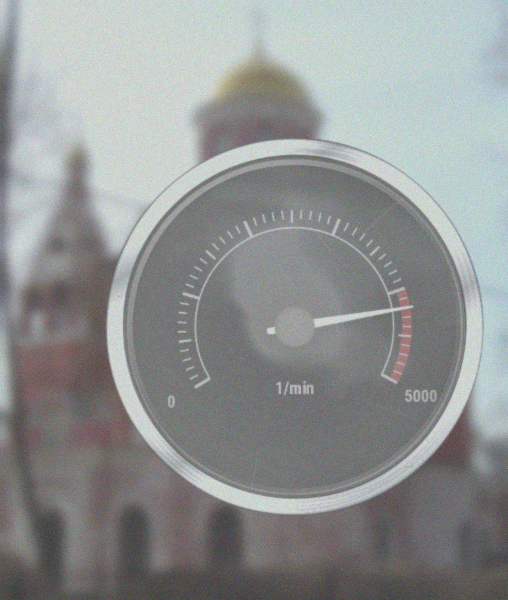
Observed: 4200 rpm
